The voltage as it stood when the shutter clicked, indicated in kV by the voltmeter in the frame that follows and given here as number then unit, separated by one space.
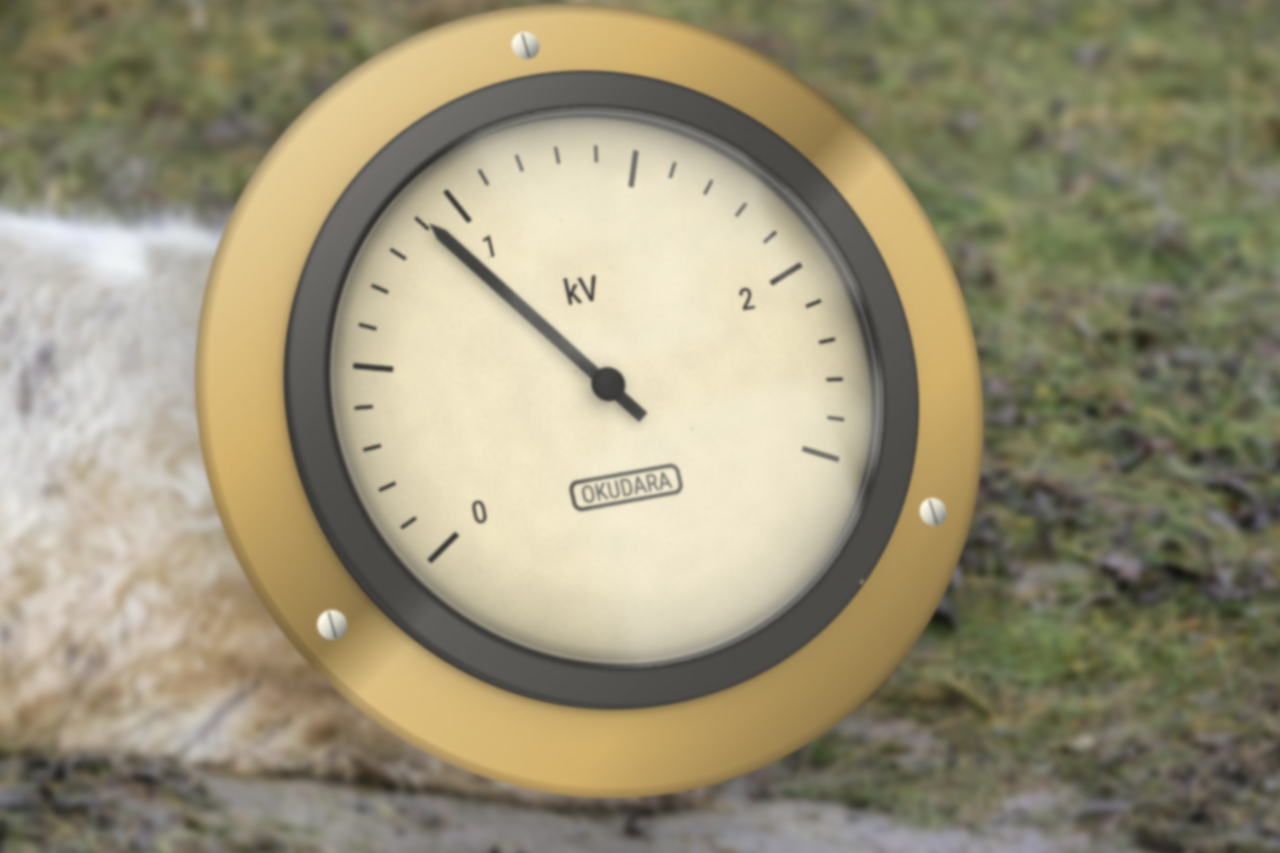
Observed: 0.9 kV
